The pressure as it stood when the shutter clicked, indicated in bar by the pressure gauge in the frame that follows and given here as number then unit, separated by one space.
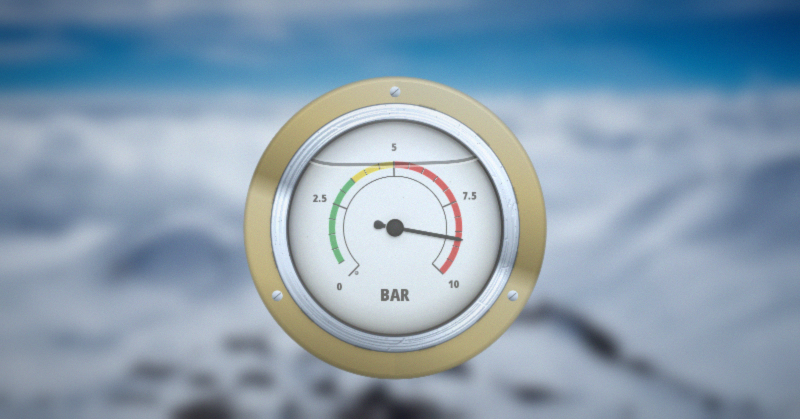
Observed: 8.75 bar
